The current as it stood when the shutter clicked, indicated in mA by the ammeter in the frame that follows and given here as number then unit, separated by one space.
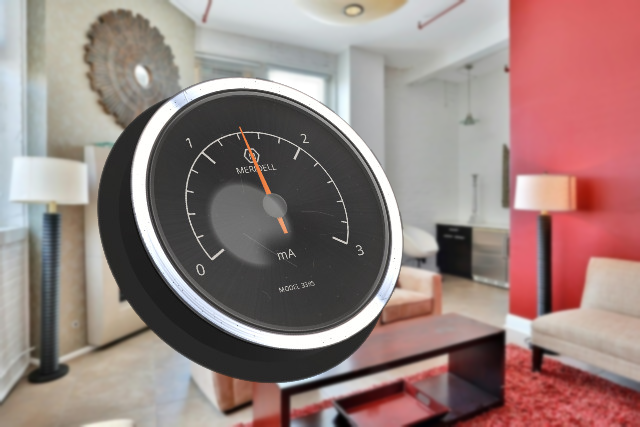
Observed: 1.4 mA
